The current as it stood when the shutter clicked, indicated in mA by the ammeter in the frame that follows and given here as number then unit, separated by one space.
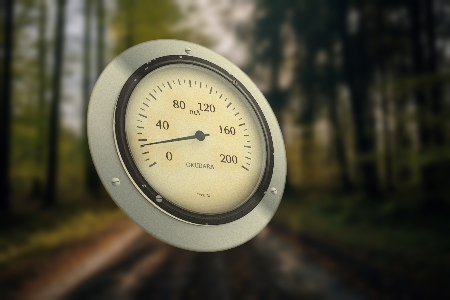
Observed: 15 mA
